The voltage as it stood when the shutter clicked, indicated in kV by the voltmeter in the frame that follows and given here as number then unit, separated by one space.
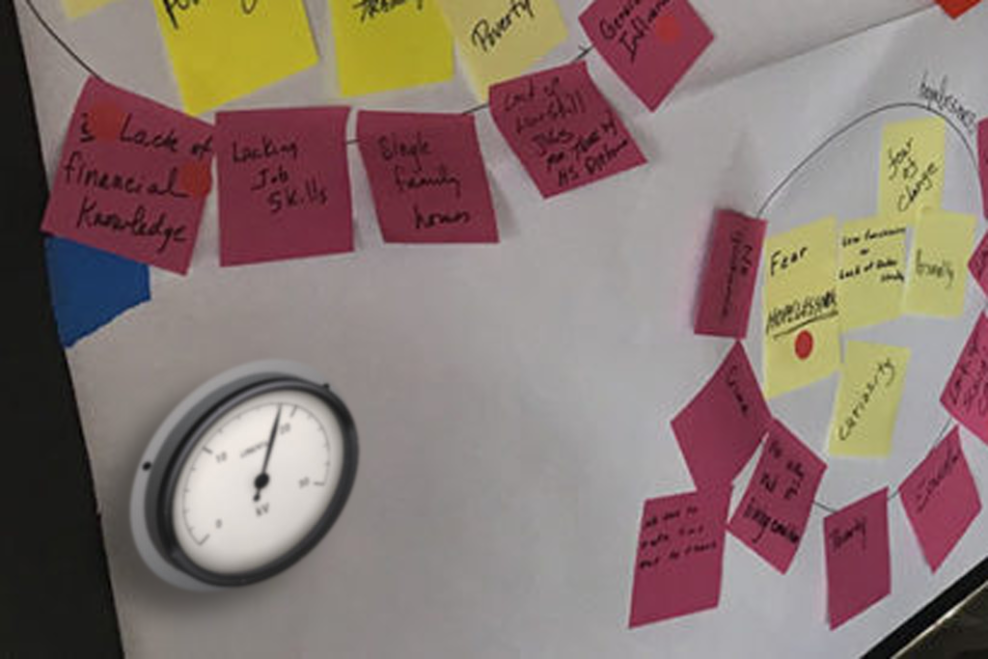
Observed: 18 kV
